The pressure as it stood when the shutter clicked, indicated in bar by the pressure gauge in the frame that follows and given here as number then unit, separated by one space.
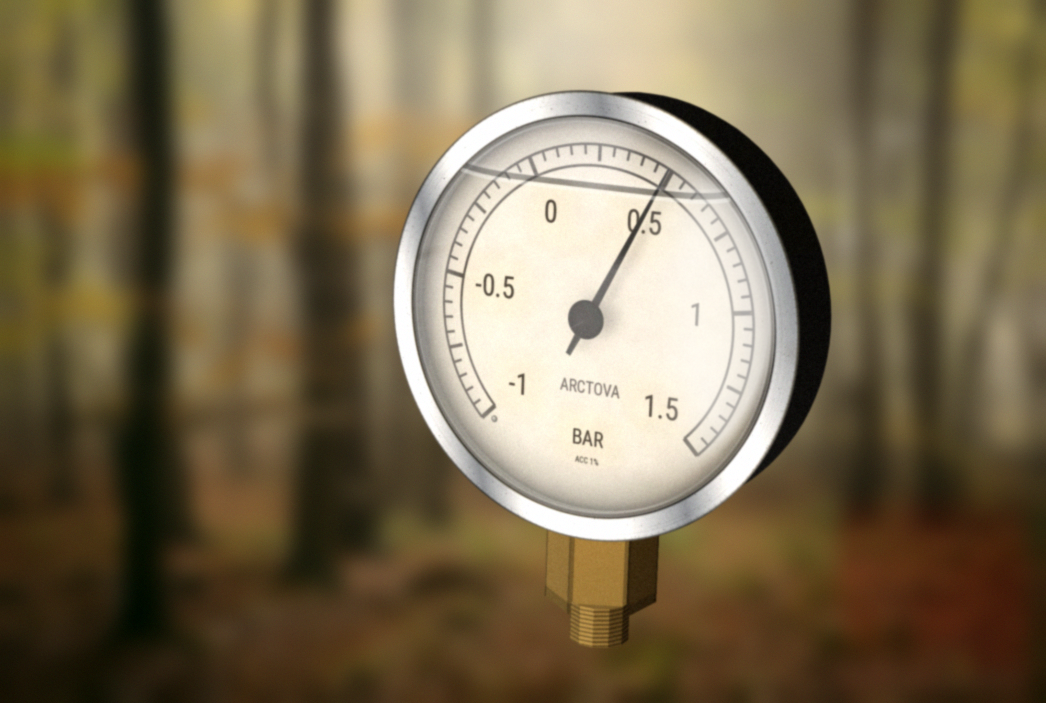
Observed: 0.5 bar
